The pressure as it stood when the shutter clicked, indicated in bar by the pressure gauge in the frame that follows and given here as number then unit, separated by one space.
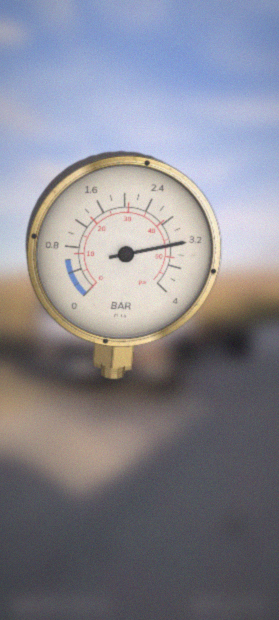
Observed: 3.2 bar
